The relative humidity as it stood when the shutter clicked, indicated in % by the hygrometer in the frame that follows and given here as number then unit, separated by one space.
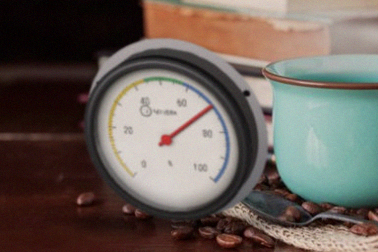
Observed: 70 %
